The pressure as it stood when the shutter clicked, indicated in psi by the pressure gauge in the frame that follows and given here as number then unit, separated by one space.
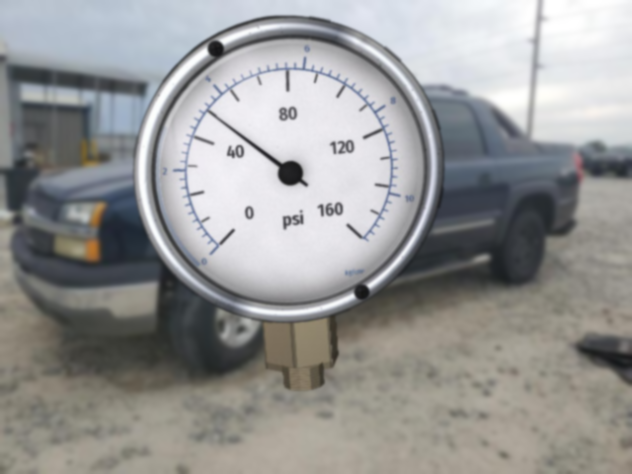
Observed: 50 psi
